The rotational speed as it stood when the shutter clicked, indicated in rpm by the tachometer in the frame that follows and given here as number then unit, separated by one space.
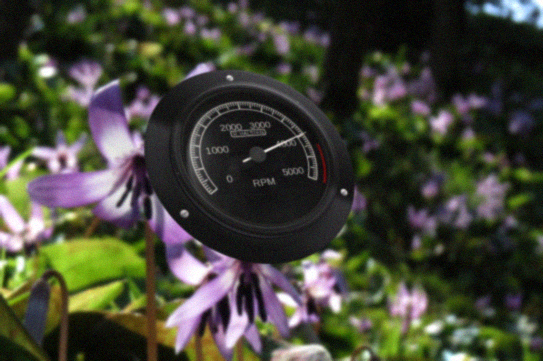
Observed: 4000 rpm
